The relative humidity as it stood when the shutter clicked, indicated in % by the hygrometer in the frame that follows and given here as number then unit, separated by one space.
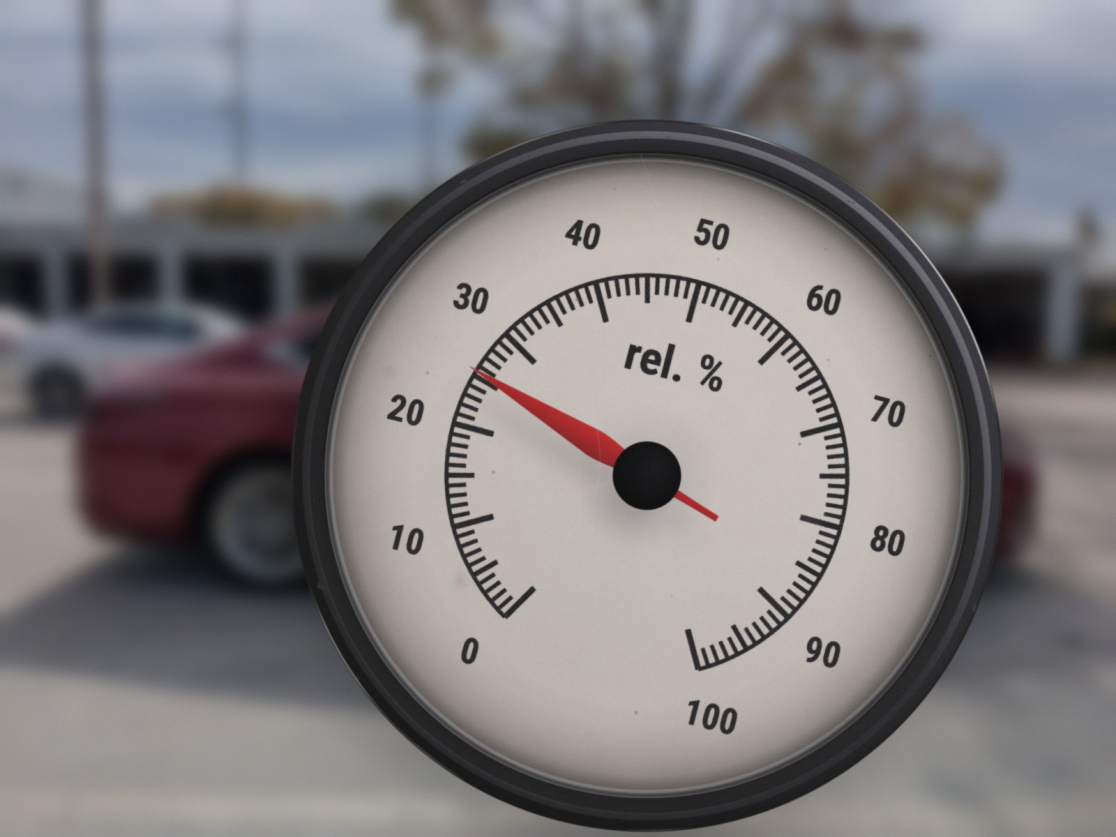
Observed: 25.5 %
